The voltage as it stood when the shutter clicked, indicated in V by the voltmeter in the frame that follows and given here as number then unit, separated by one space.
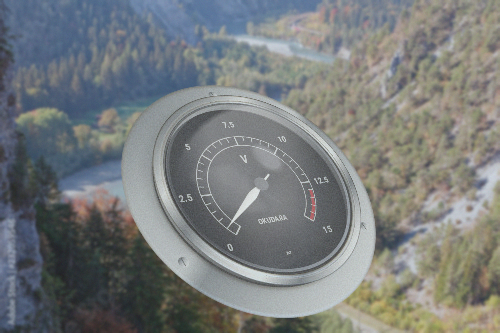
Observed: 0.5 V
